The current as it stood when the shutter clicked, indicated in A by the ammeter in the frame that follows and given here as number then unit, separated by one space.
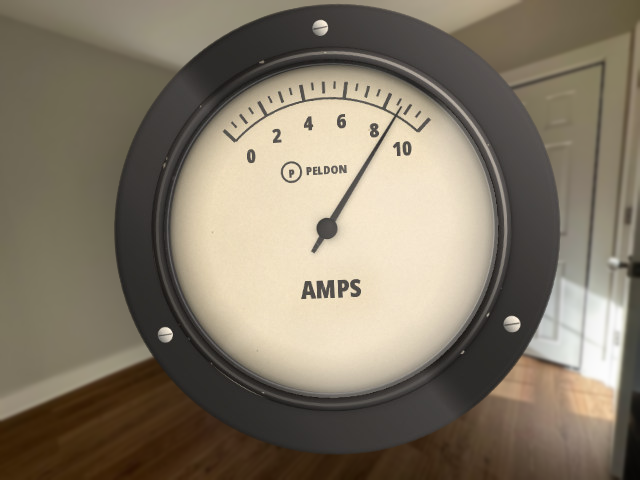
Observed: 8.75 A
